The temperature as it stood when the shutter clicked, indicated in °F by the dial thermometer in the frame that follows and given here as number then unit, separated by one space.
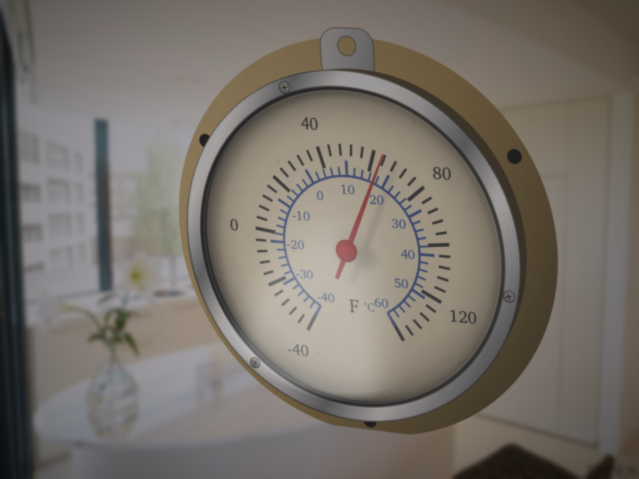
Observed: 64 °F
